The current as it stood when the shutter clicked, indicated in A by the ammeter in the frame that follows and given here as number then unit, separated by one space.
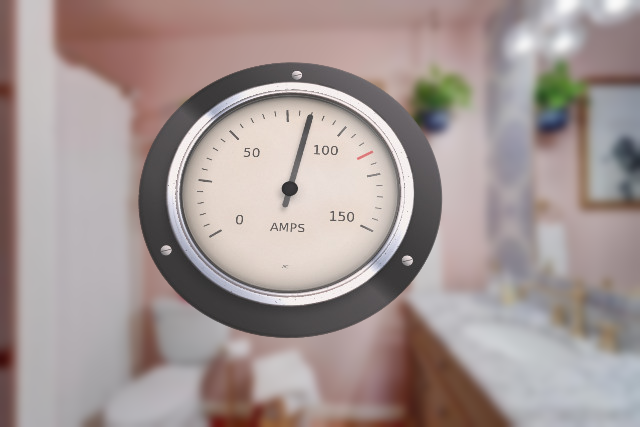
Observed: 85 A
